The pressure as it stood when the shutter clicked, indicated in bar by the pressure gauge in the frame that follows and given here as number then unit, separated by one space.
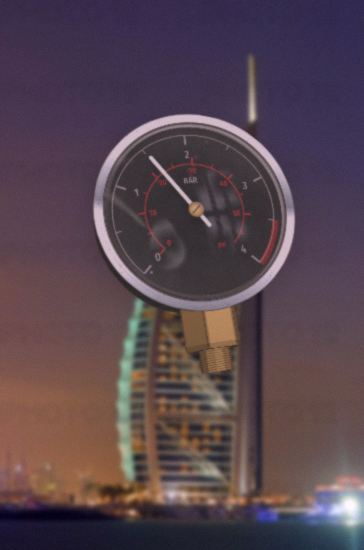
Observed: 1.5 bar
